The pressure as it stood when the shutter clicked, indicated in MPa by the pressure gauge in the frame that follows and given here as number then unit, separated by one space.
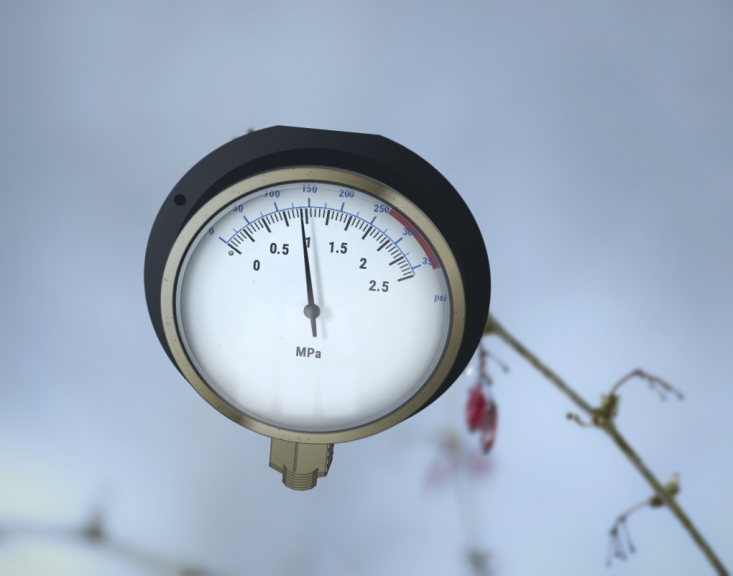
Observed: 0.95 MPa
